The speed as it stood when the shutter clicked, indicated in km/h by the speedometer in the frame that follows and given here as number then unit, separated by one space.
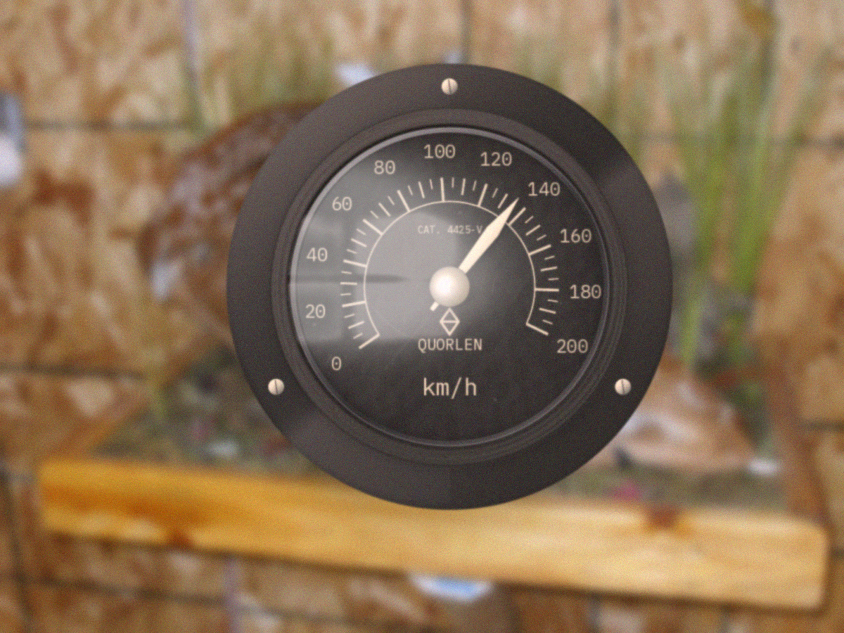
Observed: 135 km/h
